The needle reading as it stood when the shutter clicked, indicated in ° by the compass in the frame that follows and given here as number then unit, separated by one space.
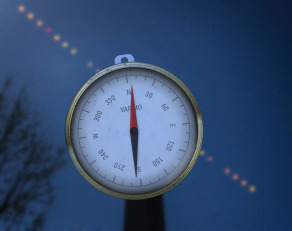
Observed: 5 °
